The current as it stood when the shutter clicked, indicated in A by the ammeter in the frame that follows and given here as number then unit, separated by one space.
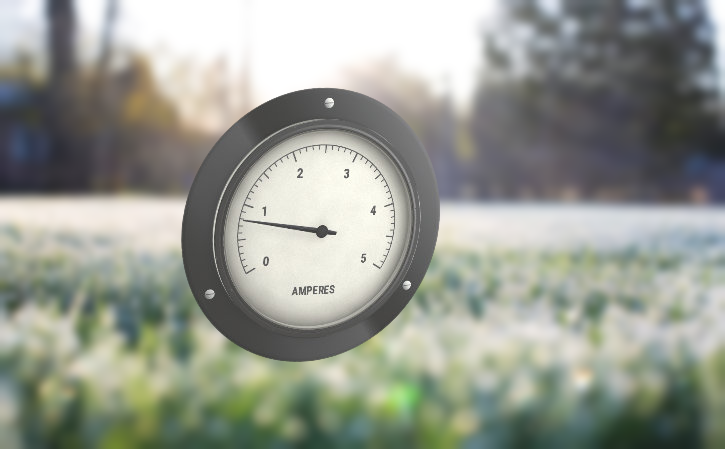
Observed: 0.8 A
